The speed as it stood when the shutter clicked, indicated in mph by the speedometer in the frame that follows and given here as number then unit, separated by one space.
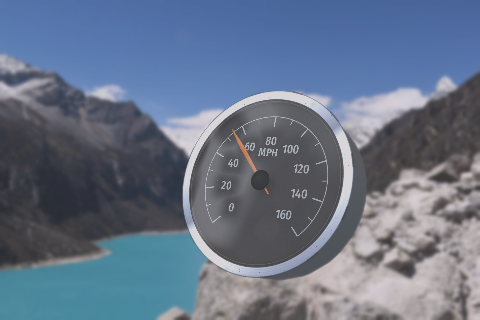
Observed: 55 mph
